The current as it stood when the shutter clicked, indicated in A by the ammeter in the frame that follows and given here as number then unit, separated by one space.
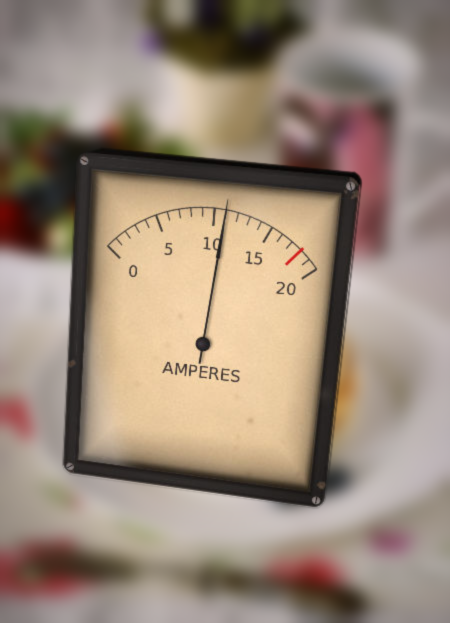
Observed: 11 A
